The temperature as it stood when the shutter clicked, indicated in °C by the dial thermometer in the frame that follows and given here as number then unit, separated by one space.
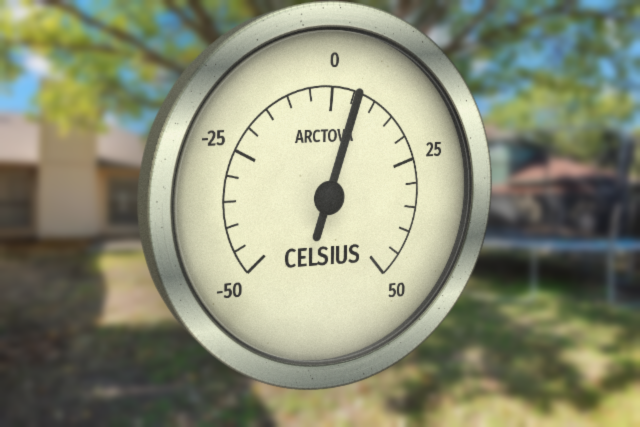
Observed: 5 °C
